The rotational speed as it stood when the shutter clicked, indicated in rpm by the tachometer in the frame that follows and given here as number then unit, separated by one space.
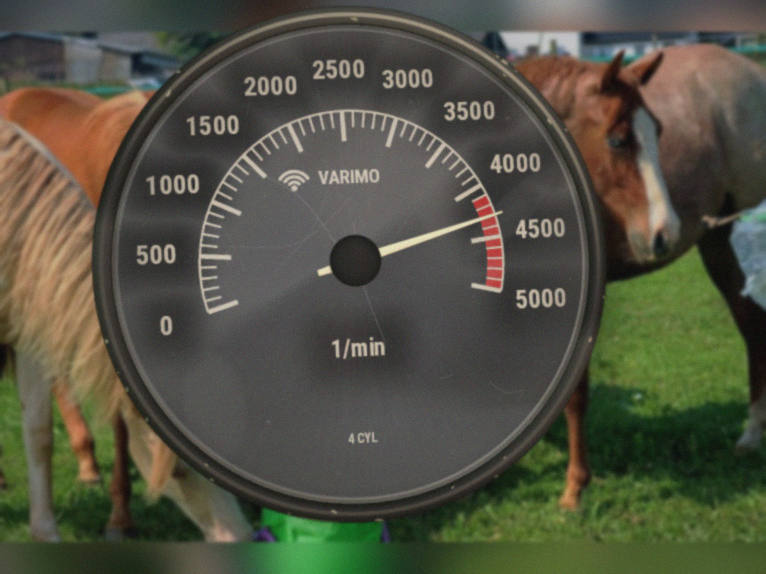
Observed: 4300 rpm
